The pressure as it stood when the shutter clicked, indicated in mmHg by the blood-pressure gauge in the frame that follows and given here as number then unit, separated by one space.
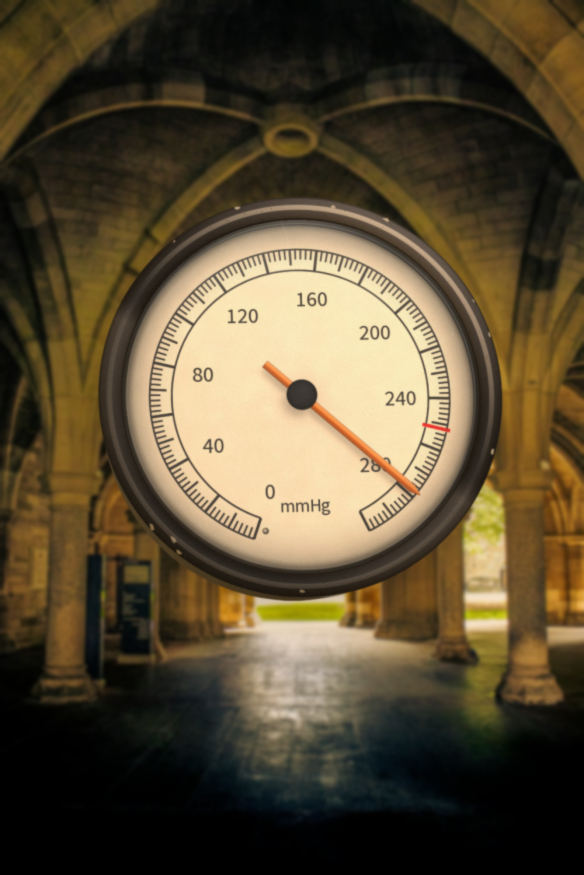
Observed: 278 mmHg
